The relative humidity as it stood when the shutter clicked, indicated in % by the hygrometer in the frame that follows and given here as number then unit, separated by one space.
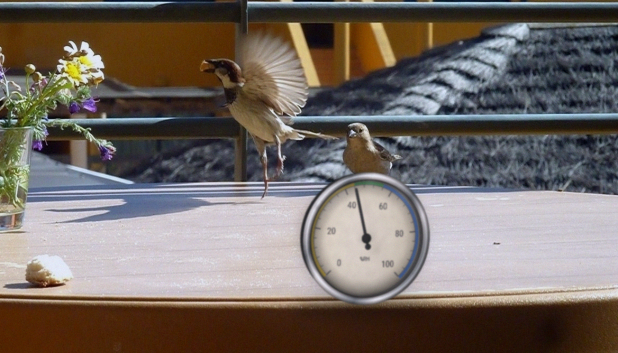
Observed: 44 %
